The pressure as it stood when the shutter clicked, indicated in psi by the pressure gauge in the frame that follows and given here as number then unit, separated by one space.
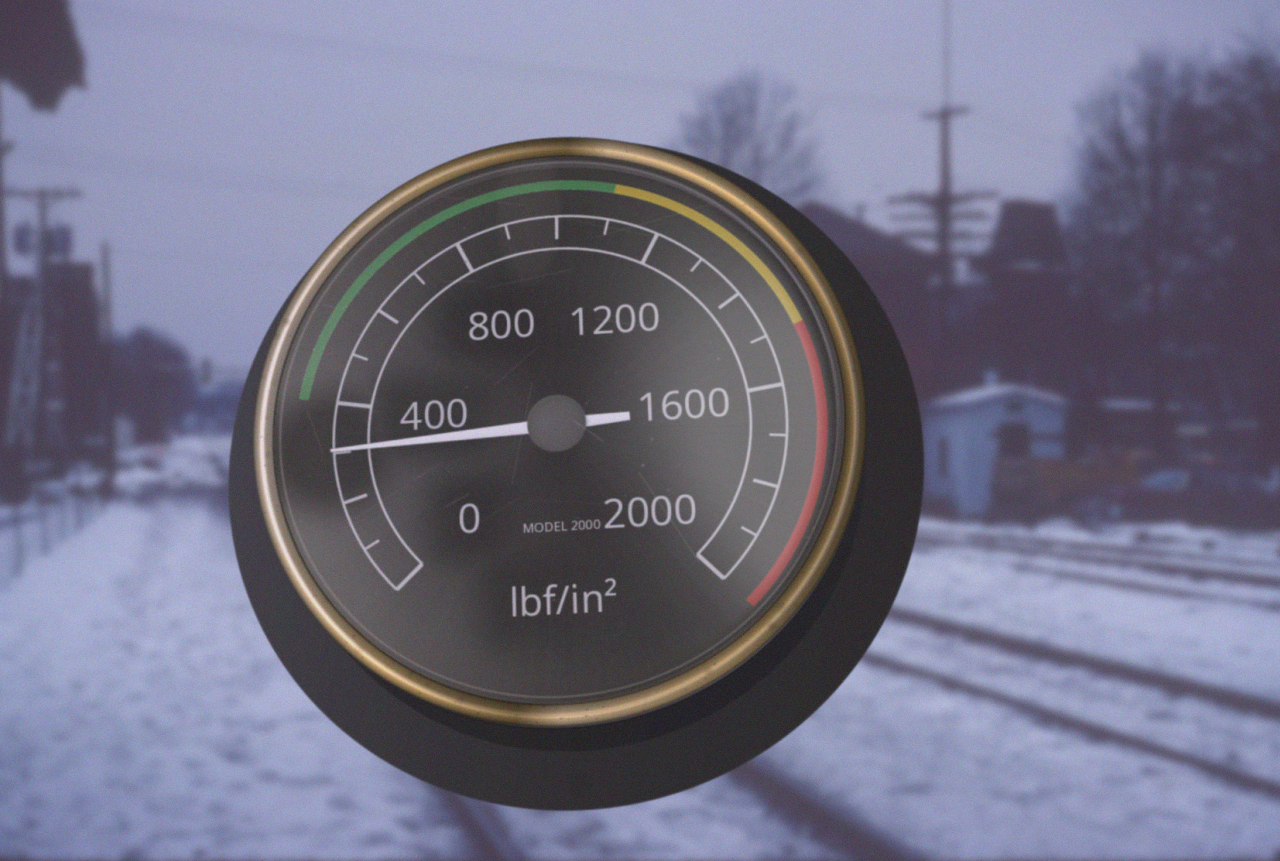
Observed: 300 psi
